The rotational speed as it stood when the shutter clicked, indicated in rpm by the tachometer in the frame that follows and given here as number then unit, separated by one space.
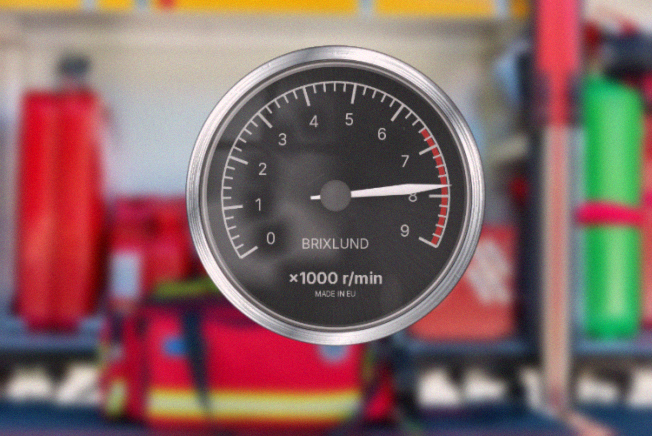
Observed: 7800 rpm
